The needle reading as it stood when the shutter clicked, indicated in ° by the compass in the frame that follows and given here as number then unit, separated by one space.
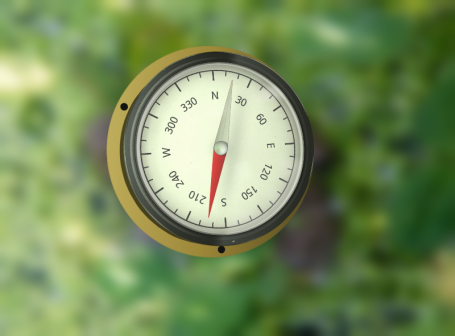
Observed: 195 °
